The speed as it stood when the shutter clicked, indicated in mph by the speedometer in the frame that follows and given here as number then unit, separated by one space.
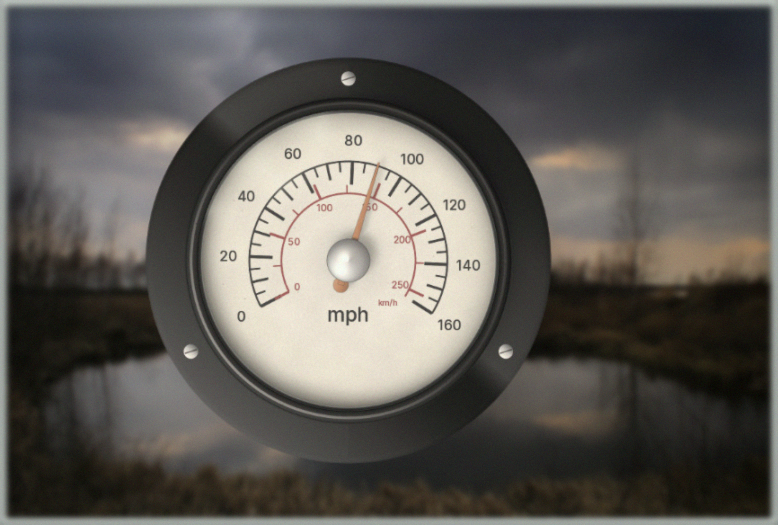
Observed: 90 mph
